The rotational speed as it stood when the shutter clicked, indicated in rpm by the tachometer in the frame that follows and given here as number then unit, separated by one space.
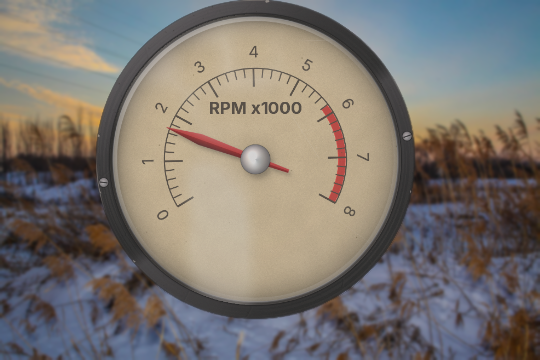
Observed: 1700 rpm
